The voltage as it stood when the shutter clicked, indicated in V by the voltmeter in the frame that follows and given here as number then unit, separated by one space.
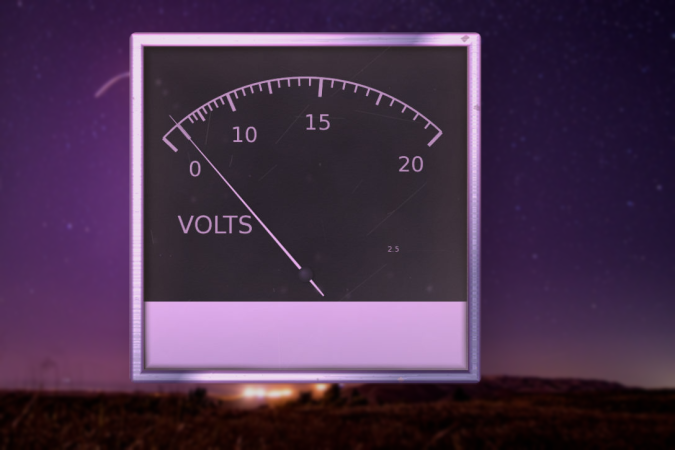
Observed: 5 V
